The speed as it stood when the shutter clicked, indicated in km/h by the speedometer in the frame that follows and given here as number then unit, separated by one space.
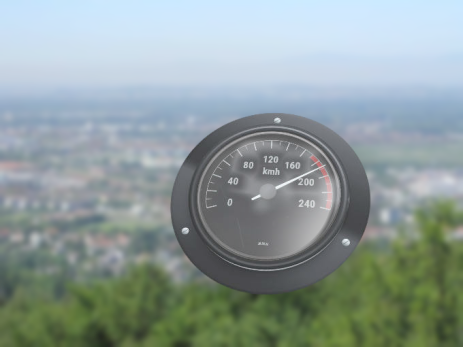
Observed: 190 km/h
